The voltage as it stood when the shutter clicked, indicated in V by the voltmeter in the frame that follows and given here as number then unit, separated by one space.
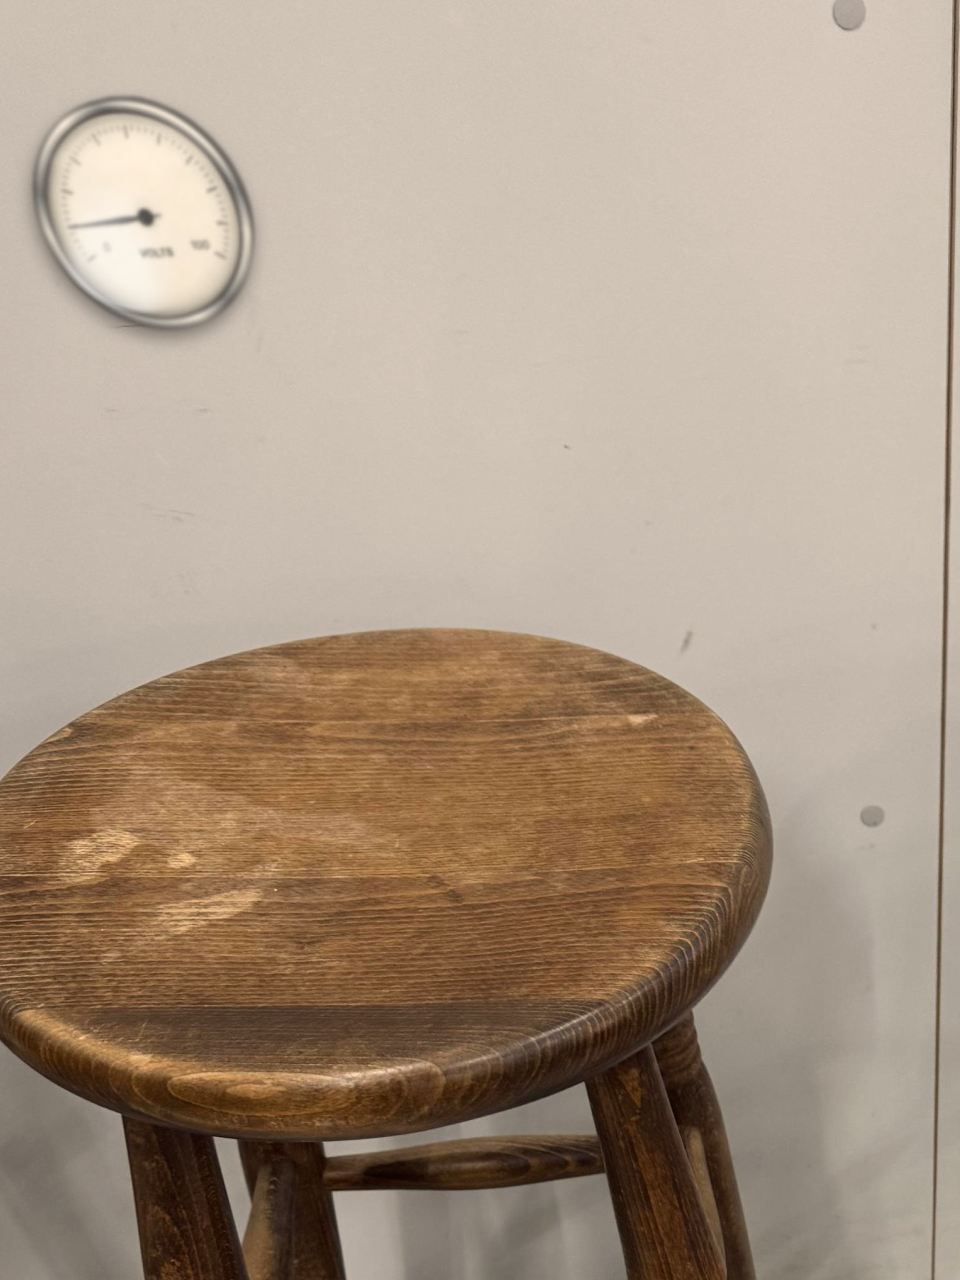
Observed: 10 V
